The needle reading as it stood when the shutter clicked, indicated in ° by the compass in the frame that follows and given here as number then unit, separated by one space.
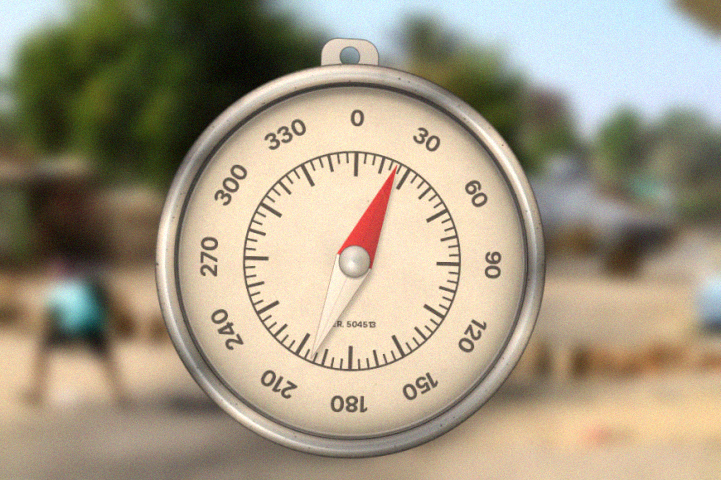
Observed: 22.5 °
